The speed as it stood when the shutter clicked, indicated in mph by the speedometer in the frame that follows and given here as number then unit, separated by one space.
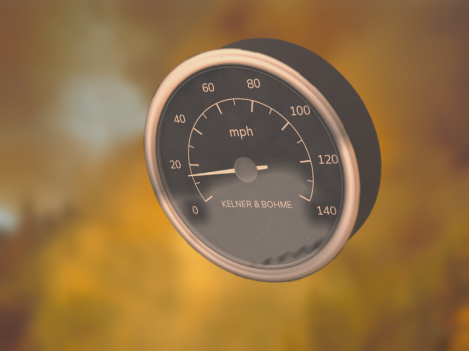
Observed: 15 mph
